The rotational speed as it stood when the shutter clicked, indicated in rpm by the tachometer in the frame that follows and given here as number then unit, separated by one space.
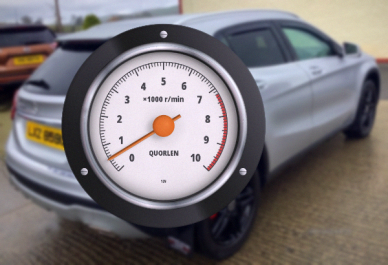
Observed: 500 rpm
